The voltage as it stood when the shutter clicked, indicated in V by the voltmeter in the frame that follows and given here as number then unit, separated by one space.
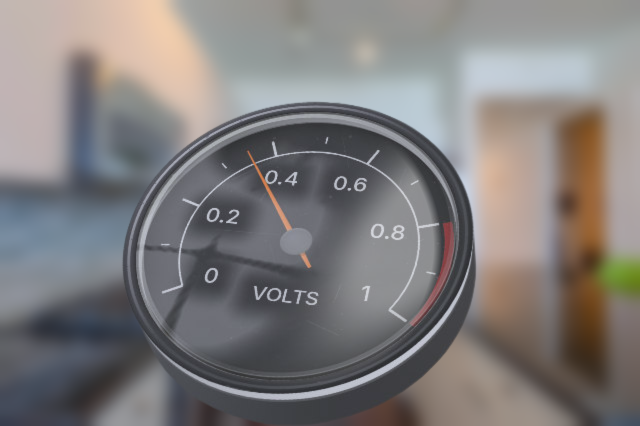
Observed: 0.35 V
